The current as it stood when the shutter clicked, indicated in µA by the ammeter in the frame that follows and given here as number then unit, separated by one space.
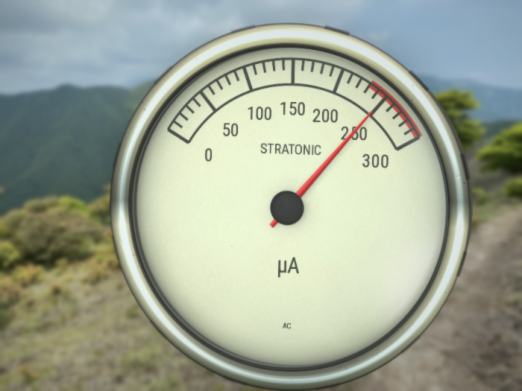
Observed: 250 µA
